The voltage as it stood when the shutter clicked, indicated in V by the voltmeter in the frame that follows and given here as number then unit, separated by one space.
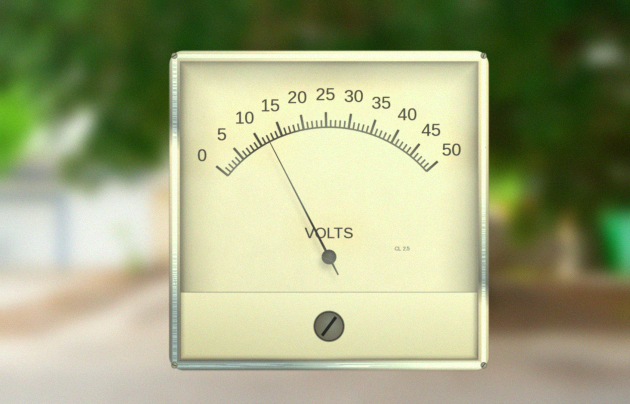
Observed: 12 V
